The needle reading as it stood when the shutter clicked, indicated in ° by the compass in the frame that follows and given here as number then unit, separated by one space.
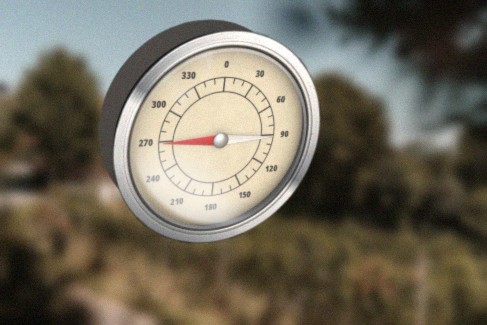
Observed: 270 °
